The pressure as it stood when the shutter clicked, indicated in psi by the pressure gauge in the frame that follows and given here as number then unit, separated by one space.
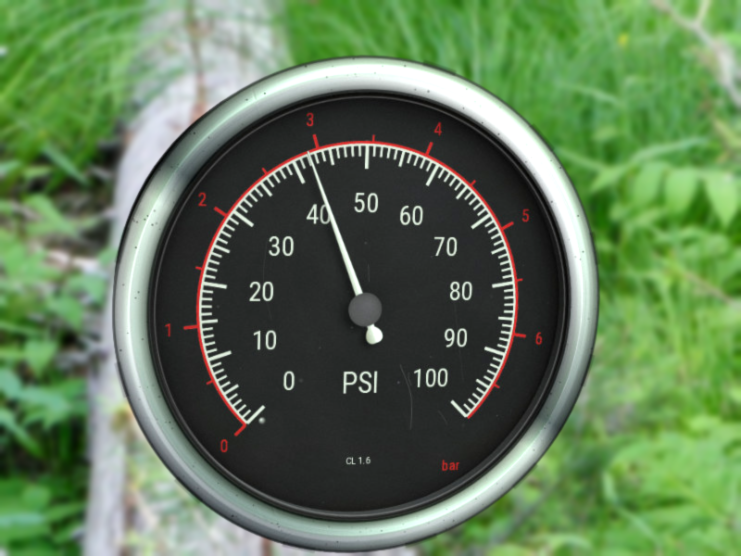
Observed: 42 psi
